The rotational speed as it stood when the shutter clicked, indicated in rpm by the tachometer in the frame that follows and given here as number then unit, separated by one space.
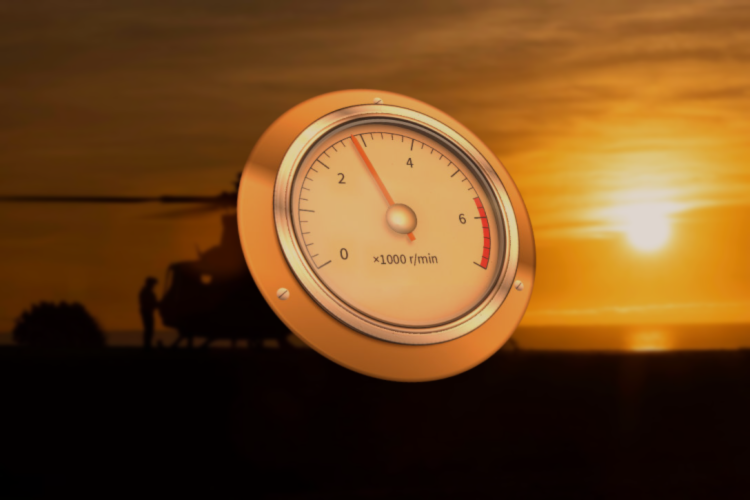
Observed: 2800 rpm
